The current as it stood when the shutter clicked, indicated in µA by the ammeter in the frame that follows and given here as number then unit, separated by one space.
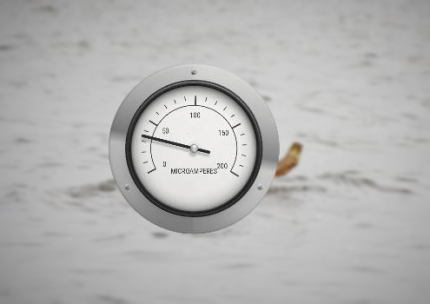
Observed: 35 µA
